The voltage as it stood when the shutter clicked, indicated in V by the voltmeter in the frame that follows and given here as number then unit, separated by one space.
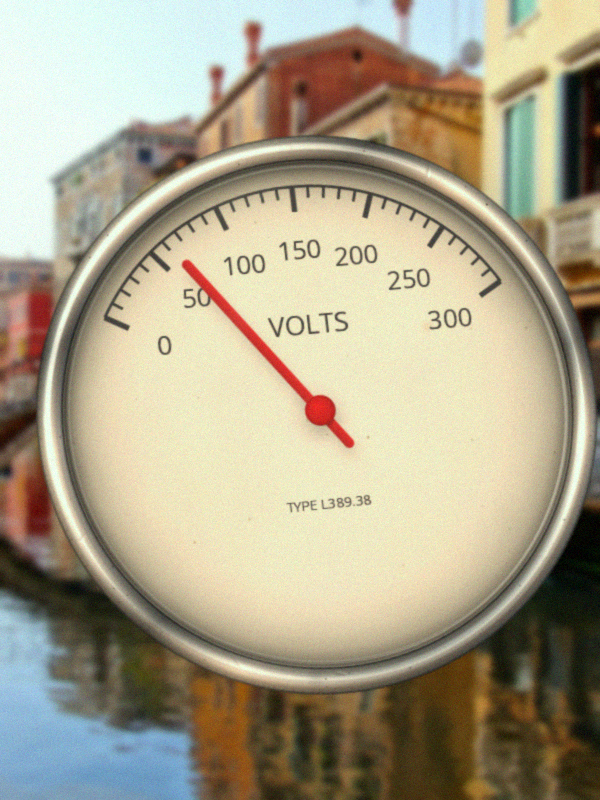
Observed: 60 V
